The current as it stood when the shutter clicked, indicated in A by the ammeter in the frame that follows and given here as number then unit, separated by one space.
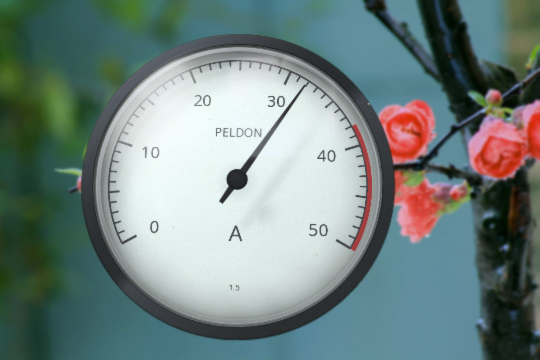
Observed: 32 A
